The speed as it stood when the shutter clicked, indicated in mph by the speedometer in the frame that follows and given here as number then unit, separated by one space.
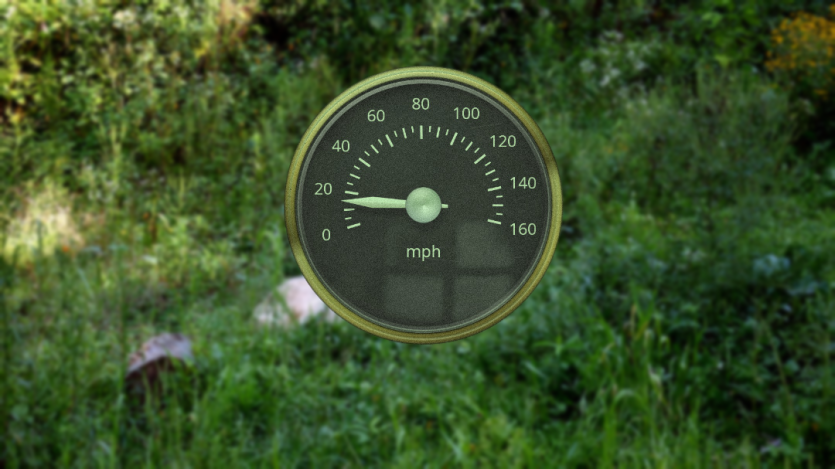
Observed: 15 mph
